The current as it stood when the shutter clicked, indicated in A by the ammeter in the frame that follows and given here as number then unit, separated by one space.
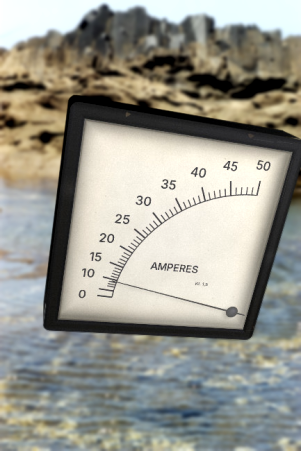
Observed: 10 A
